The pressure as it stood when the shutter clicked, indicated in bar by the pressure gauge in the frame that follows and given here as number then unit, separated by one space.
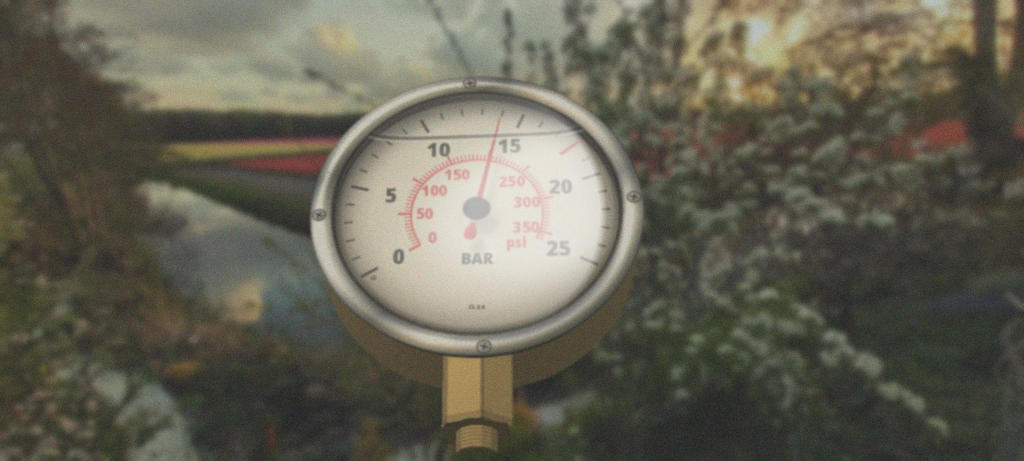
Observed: 14 bar
